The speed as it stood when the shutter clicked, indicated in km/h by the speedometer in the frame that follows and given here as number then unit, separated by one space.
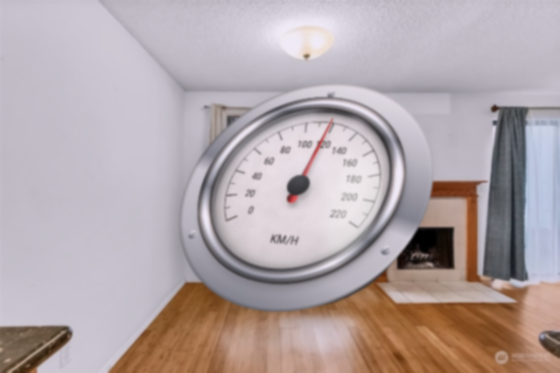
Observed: 120 km/h
